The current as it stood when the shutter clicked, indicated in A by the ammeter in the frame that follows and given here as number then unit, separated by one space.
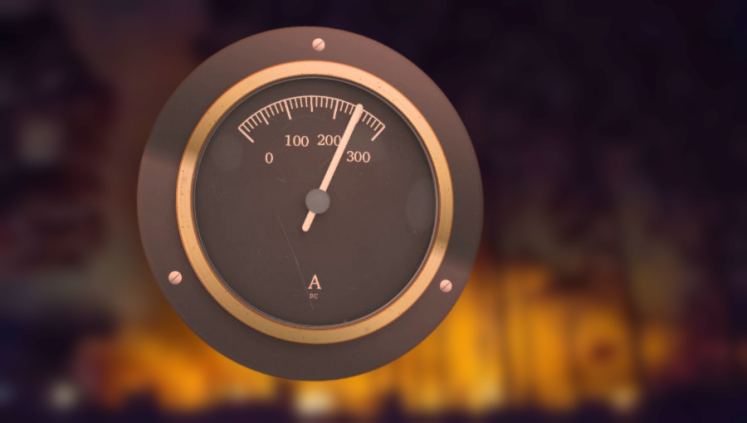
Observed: 240 A
